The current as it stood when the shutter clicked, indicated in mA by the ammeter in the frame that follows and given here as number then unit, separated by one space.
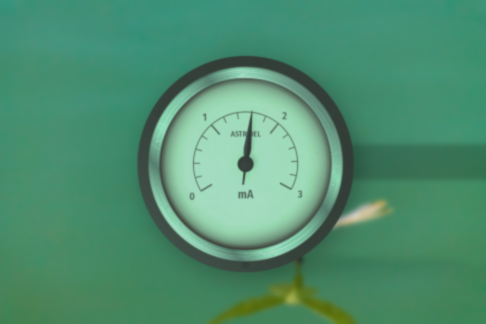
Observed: 1.6 mA
